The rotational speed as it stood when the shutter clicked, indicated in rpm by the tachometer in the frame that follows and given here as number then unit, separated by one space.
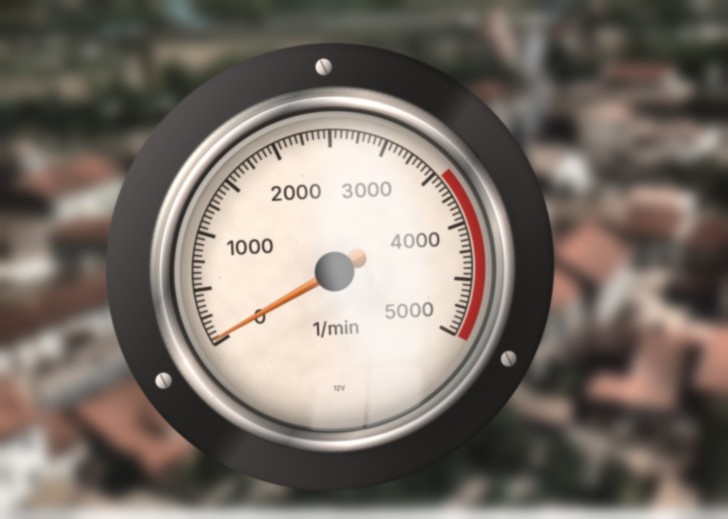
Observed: 50 rpm
